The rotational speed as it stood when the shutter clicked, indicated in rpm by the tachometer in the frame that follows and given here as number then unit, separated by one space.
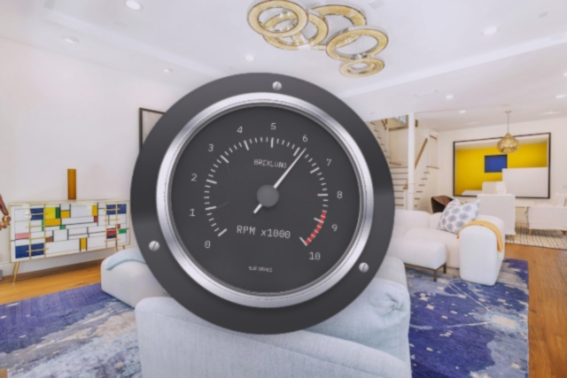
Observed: 6200 rpm
